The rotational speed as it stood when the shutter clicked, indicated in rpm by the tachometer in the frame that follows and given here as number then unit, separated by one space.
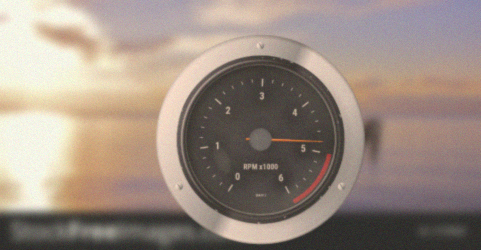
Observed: 4800 rpm
